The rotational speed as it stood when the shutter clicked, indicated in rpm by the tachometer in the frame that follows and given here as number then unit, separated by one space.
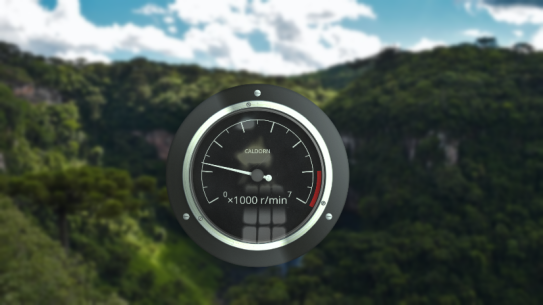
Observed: 1250 rpm
